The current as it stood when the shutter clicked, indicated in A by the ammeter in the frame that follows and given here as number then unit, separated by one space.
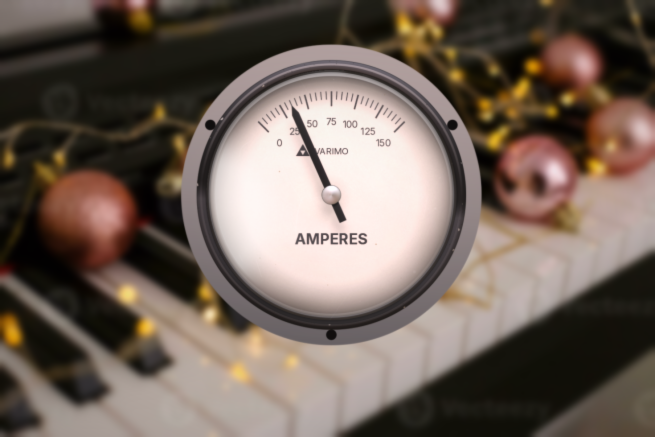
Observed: 35 A
